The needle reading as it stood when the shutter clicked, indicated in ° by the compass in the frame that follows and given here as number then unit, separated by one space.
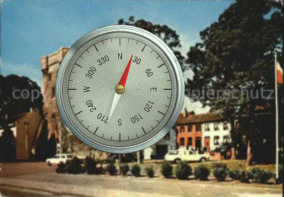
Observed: 20 °
